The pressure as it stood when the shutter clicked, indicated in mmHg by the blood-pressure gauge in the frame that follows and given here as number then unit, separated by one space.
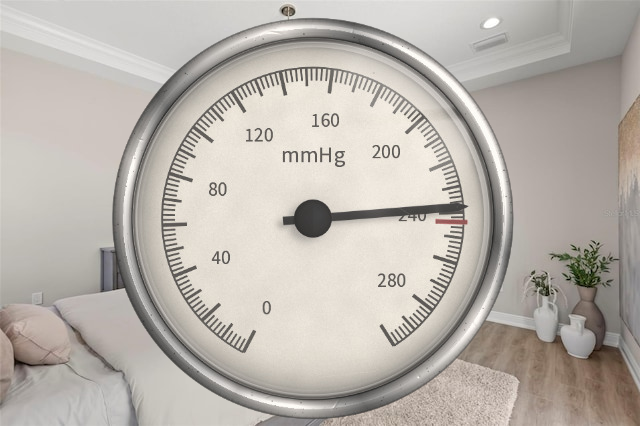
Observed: 238 mmHg
